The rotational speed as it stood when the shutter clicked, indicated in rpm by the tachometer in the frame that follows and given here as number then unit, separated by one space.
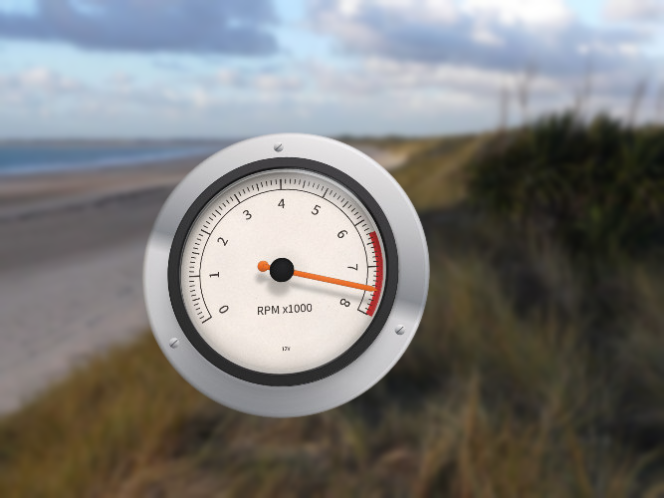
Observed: 7500 rpm
